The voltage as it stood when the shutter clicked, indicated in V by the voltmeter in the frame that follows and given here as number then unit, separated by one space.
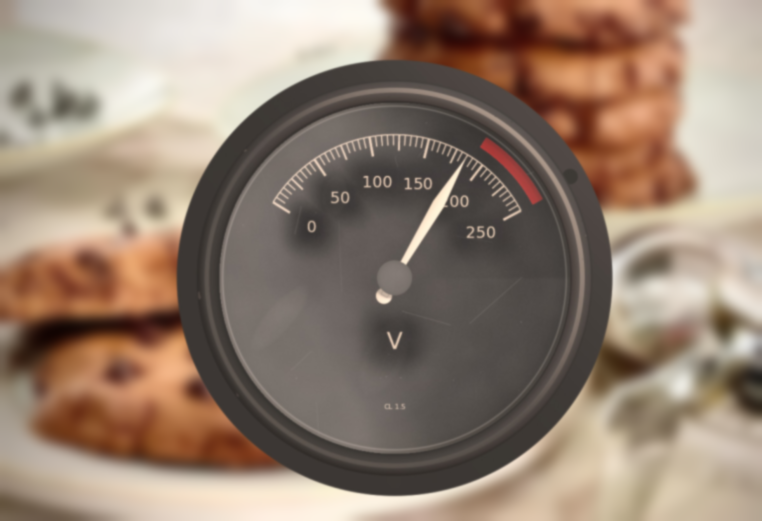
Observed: 185 V
